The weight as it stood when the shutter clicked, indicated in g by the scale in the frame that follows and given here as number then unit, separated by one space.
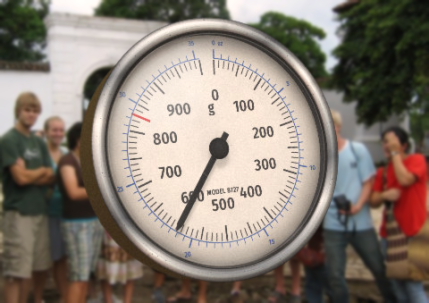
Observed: 600 g
